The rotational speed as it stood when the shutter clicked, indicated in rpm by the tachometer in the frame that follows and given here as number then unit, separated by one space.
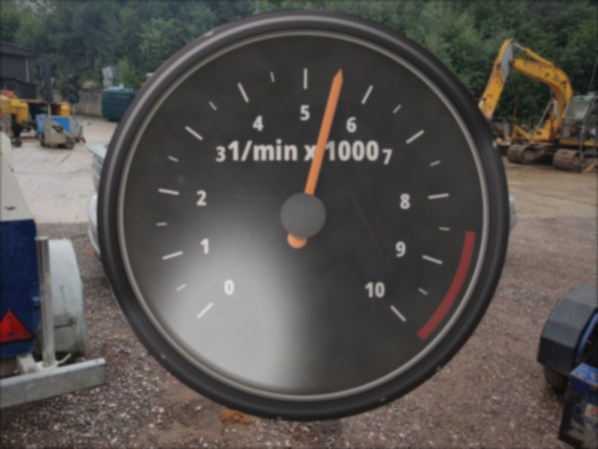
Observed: 5500 rpm
